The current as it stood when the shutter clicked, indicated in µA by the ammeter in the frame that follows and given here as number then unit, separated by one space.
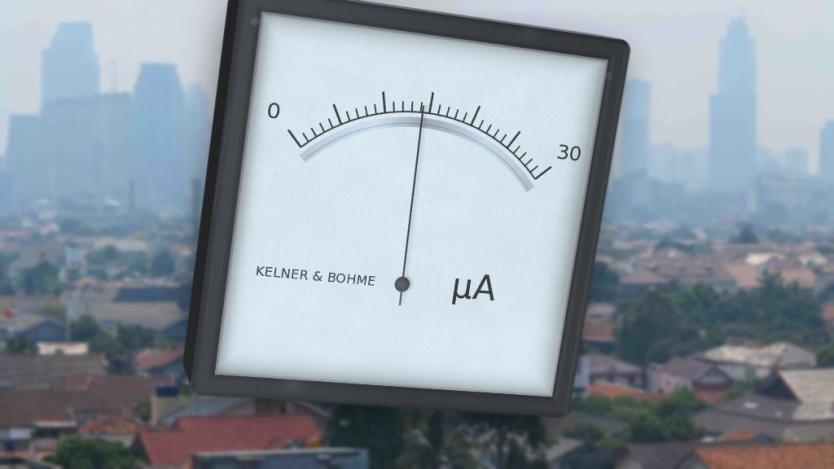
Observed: 14 µA
